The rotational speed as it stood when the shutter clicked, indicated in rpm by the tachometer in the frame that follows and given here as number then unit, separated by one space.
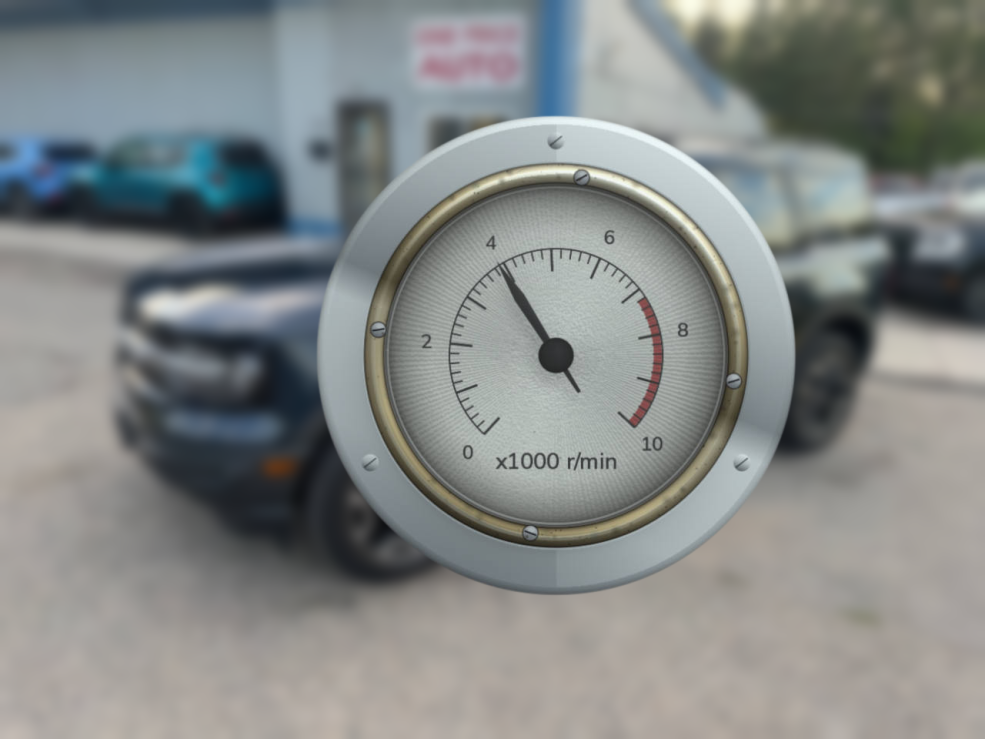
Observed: 3900 rpm
